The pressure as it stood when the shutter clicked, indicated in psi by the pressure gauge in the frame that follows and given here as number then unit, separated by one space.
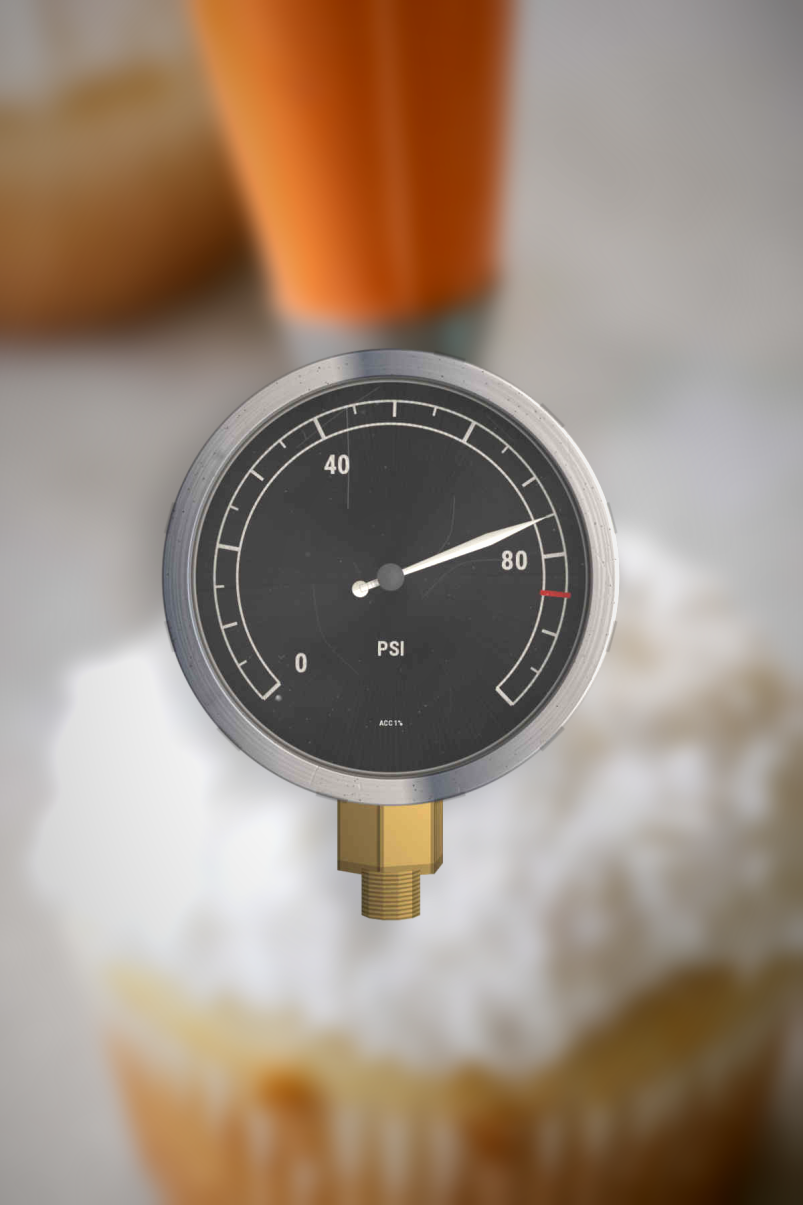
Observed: 75 psi
